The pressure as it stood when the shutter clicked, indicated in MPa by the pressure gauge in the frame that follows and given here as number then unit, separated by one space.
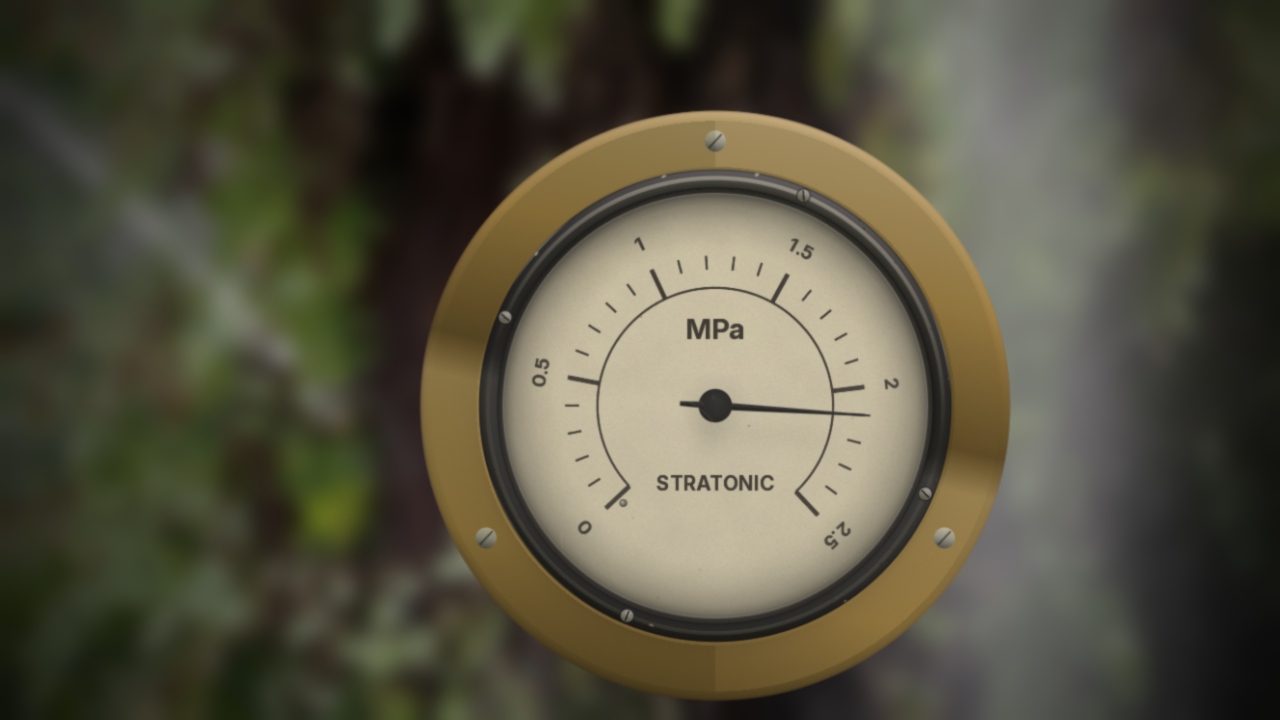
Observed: 2.1 MPa
